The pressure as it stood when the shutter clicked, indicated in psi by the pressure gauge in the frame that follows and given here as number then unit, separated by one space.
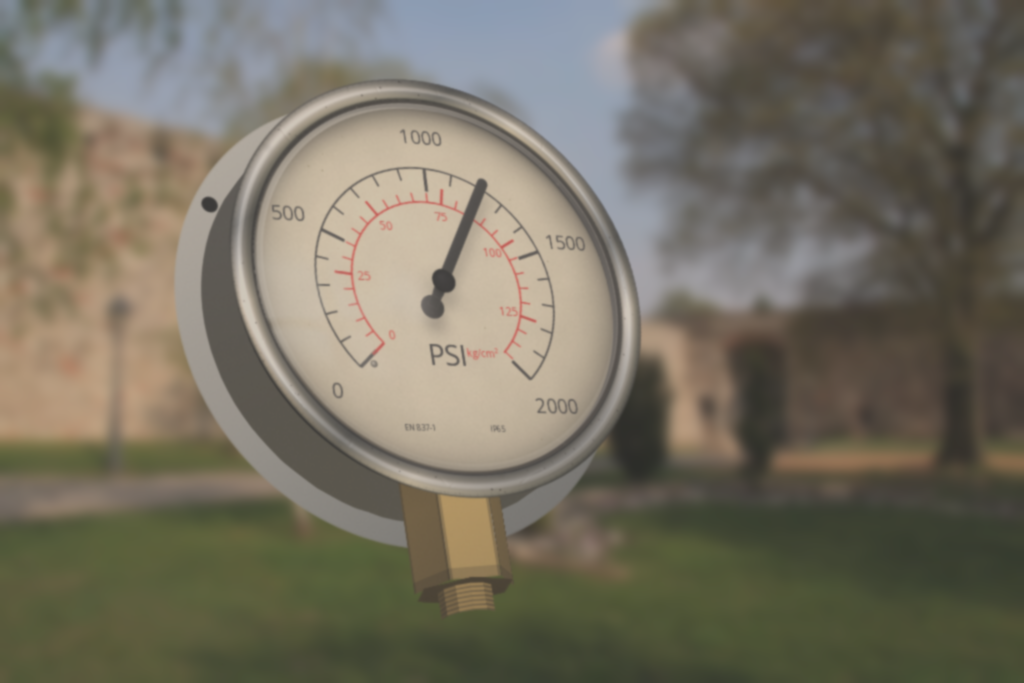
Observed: 1200 psi
